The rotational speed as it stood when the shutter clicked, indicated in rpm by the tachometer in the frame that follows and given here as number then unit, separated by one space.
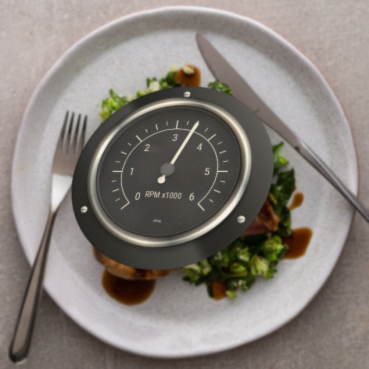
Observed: 3500 rpm
